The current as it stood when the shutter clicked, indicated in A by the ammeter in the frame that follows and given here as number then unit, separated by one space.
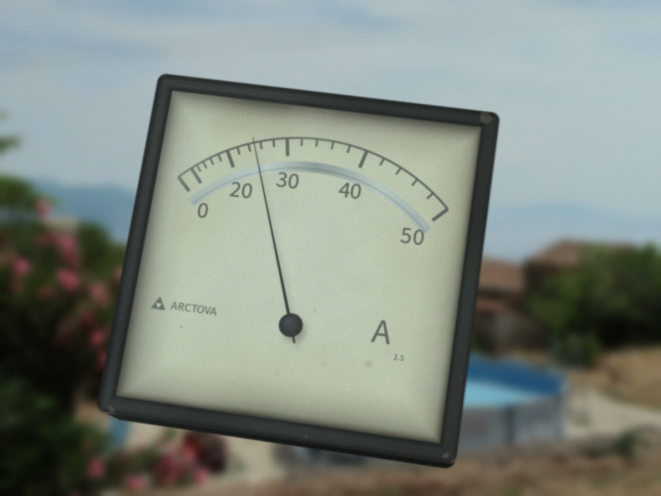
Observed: 25 A
